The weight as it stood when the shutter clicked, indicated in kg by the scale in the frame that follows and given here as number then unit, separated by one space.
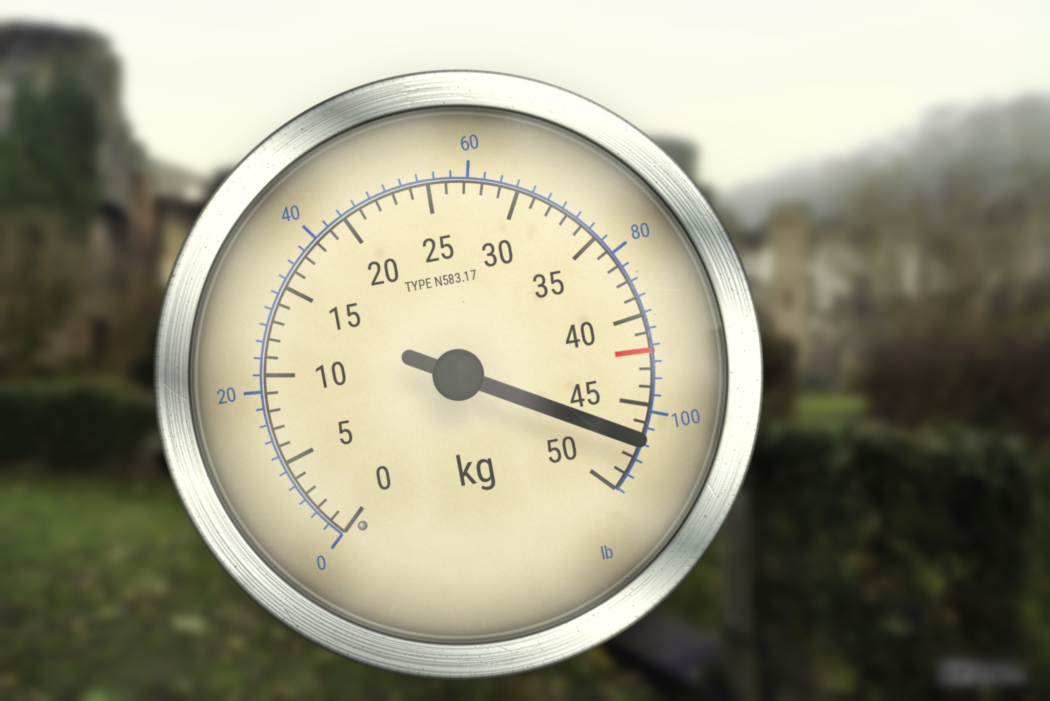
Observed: 47 kg
